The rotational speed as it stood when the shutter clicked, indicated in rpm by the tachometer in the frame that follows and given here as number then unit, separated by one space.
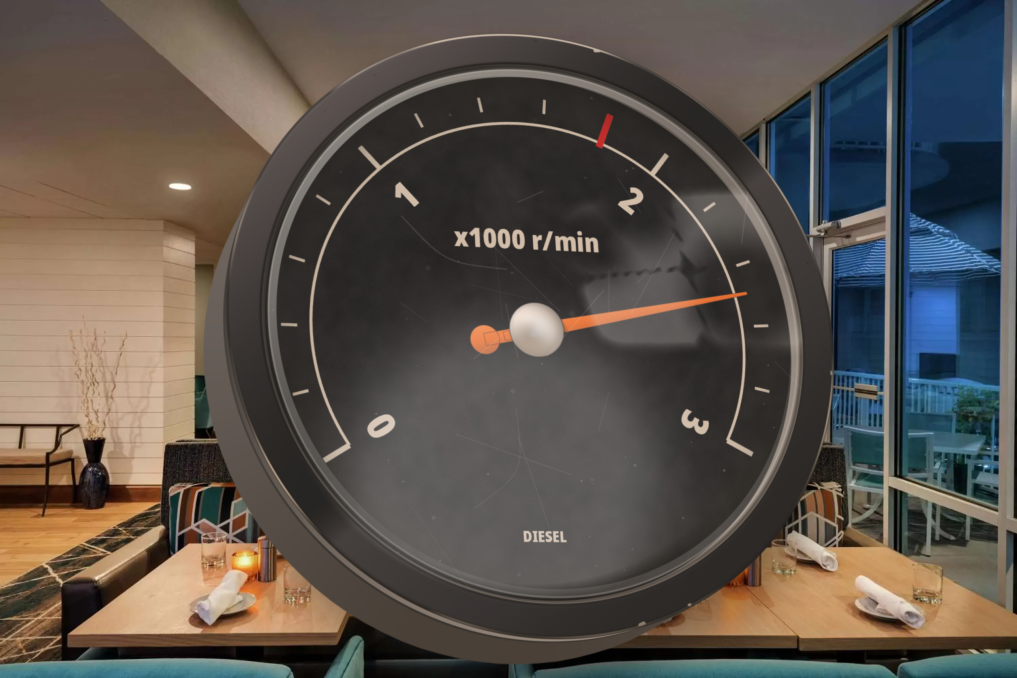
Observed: 2500 rpm
